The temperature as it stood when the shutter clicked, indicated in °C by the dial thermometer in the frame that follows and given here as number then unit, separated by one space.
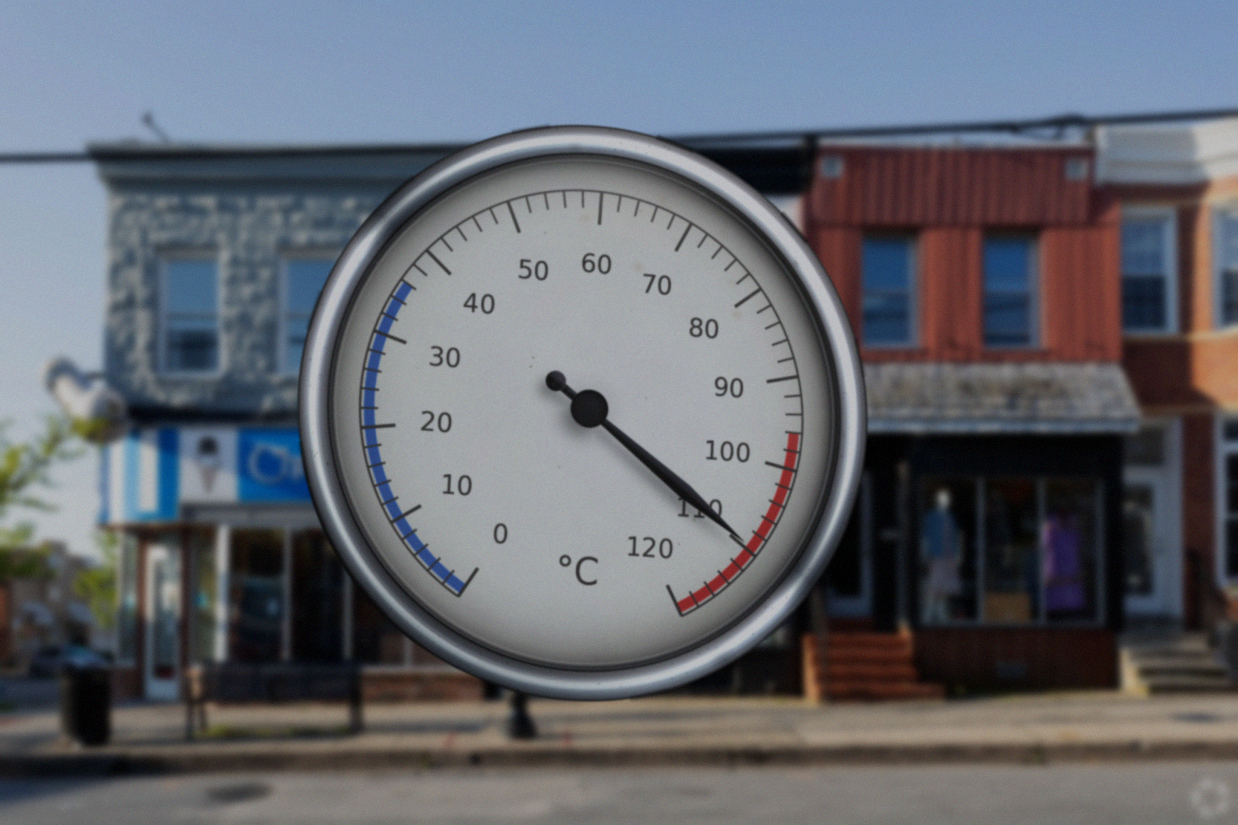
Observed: 110 °C
